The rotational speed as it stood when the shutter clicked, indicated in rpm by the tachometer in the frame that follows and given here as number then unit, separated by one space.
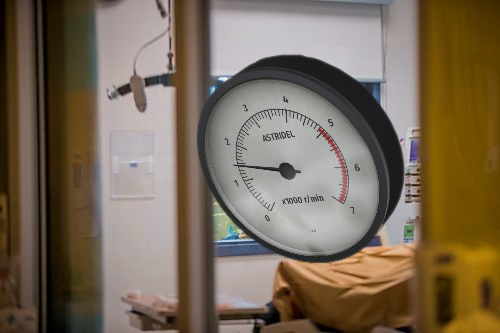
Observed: 1500 rpm
